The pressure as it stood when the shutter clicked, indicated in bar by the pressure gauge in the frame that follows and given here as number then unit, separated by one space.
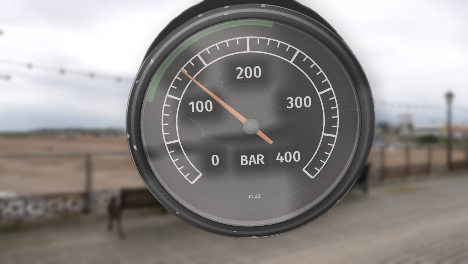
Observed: 130 bar
